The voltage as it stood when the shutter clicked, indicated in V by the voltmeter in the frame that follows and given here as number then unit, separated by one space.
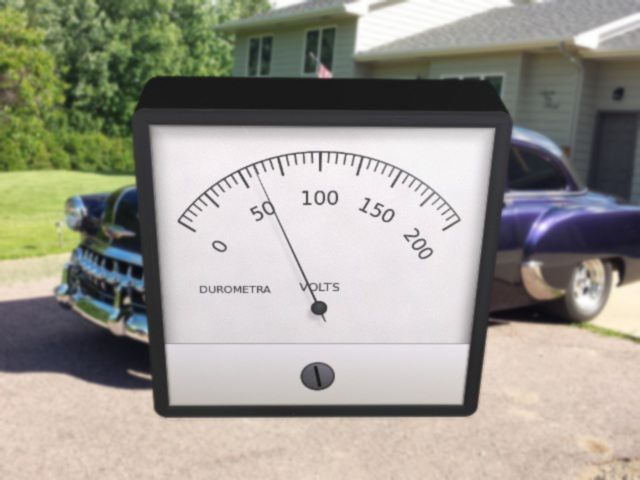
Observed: 60 V
